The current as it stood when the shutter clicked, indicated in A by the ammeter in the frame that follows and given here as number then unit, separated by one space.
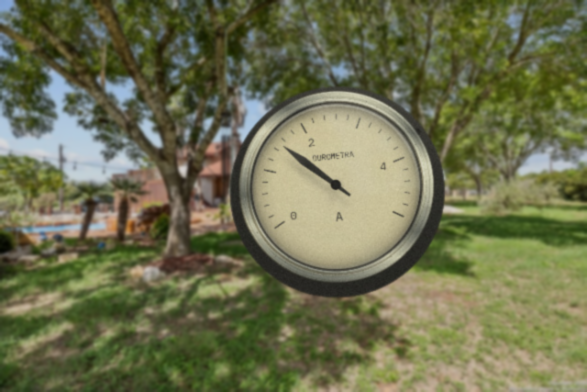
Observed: 1.5 A
